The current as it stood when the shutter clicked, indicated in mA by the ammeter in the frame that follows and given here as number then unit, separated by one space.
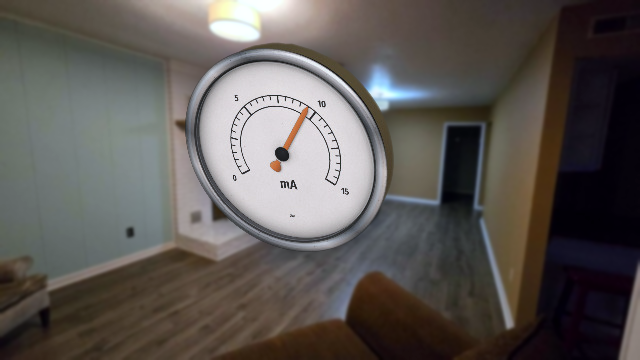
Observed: 9.5 mA
